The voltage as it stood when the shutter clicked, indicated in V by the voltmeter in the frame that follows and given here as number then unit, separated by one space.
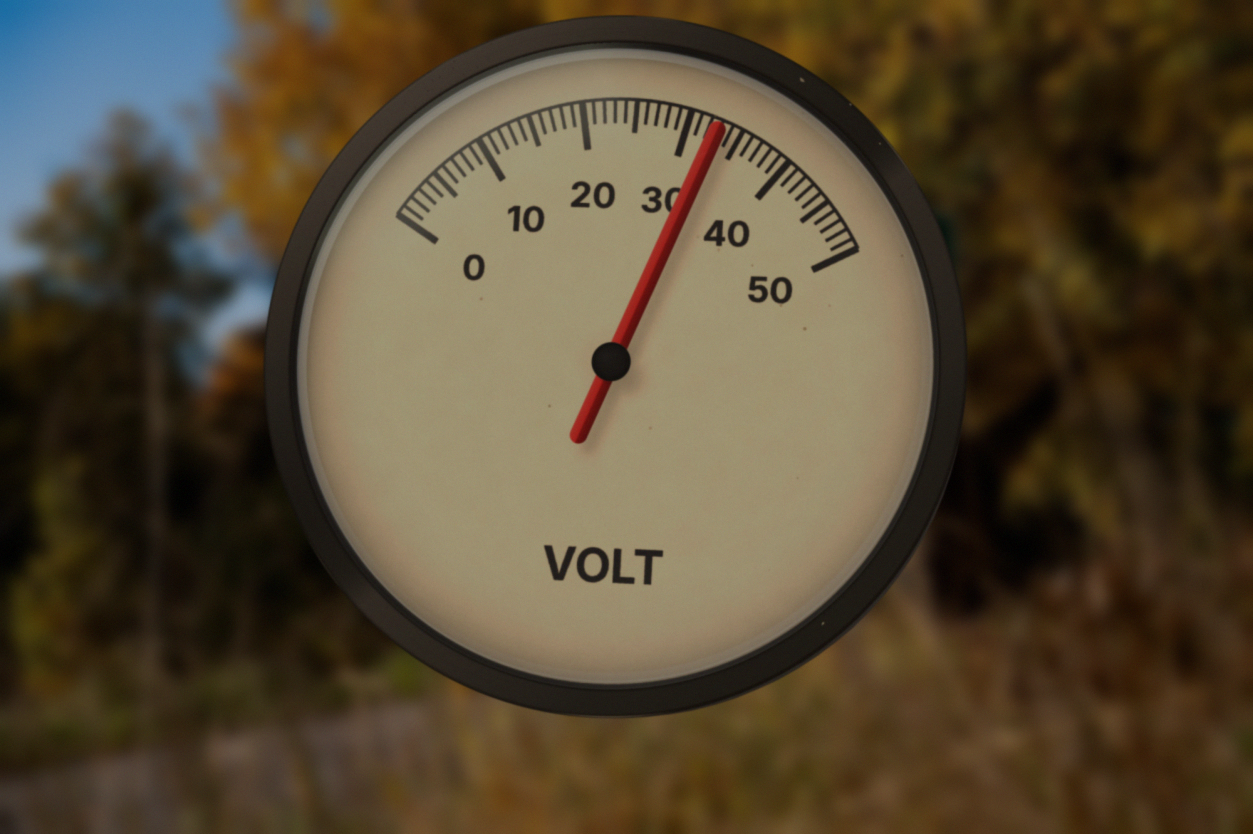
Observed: 33 V
